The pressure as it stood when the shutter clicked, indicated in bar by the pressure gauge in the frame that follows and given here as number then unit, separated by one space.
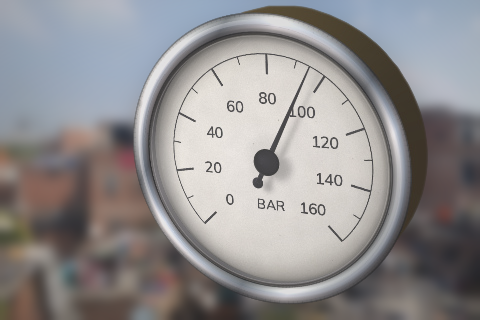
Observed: 95 bar
